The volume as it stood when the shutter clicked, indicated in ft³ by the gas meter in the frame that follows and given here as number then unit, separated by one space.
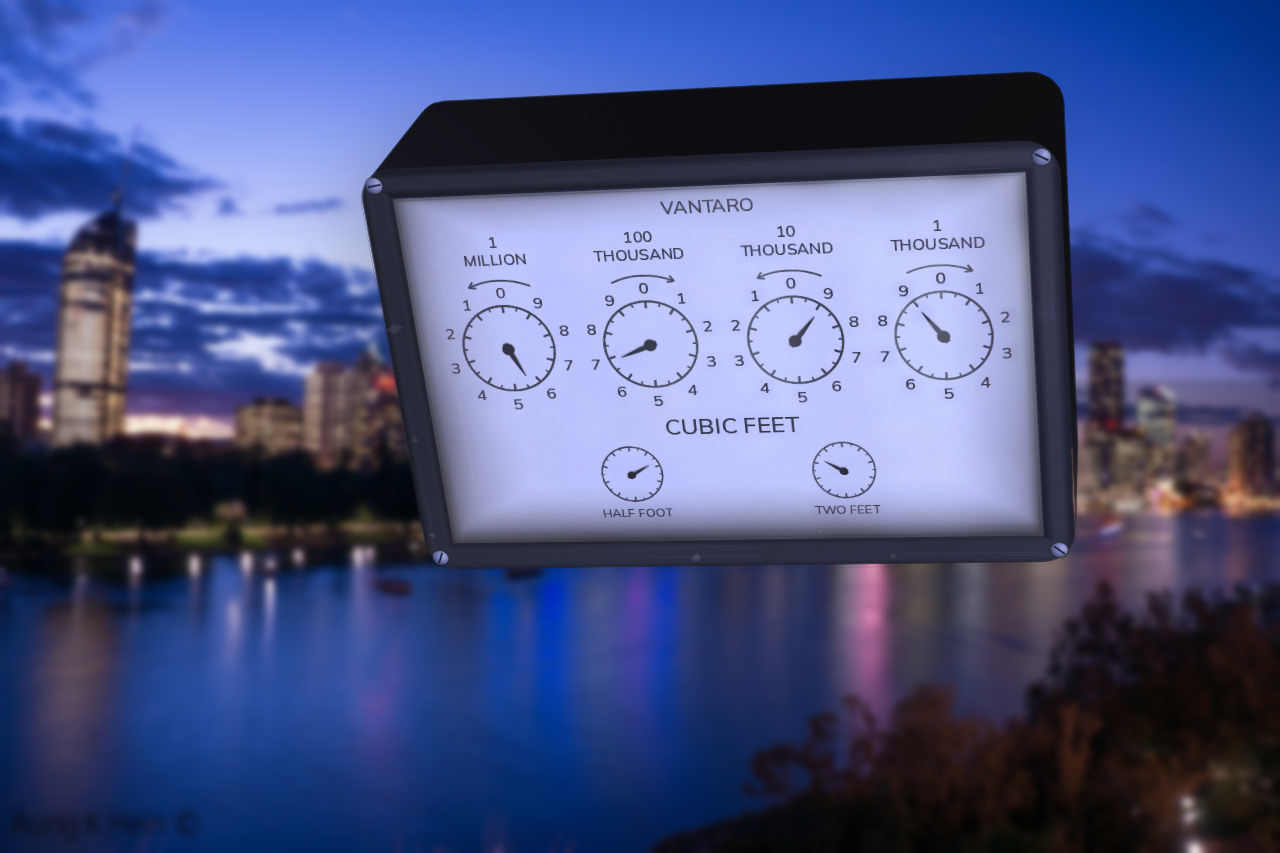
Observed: 568900 ft³
